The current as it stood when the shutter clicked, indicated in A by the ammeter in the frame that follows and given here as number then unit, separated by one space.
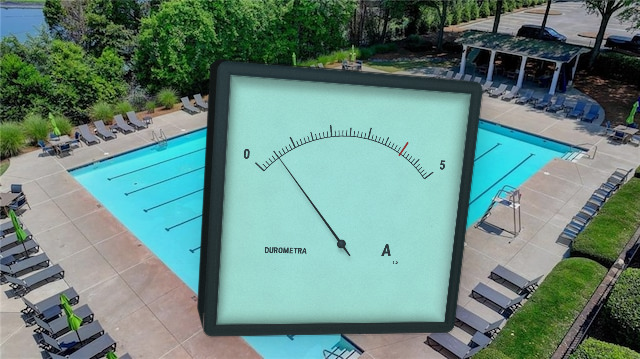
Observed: 0.5 A
